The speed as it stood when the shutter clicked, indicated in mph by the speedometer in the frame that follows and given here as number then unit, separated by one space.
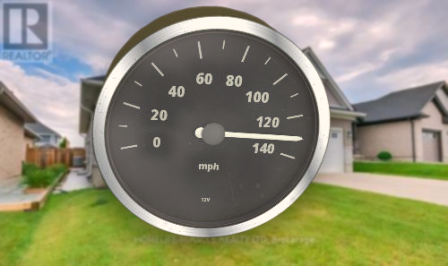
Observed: 130 mph
